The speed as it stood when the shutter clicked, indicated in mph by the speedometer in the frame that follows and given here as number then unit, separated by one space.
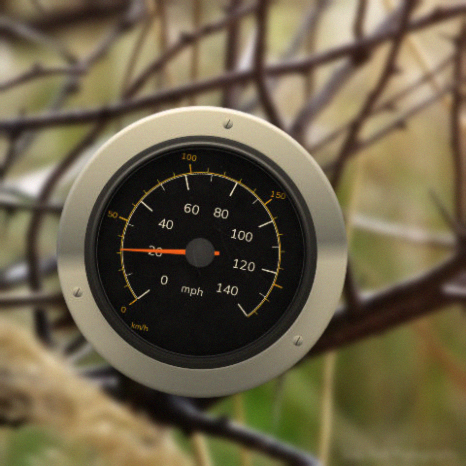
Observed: 20 mph
